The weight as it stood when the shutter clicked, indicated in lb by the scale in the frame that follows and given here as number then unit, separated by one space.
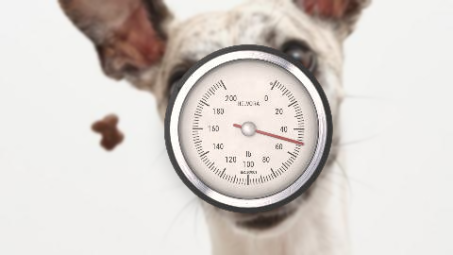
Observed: 50 lb
